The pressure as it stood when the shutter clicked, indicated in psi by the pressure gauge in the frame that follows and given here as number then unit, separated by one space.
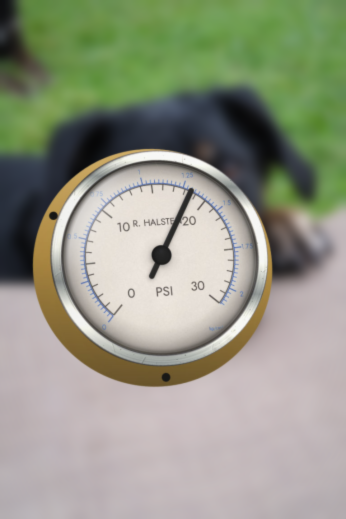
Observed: 18.5 psi
